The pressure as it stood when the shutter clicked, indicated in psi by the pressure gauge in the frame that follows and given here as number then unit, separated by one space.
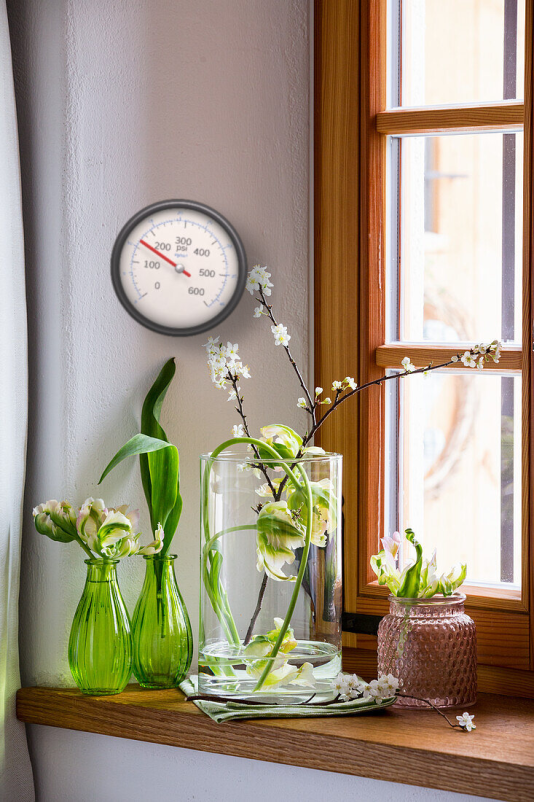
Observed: 160 psi
